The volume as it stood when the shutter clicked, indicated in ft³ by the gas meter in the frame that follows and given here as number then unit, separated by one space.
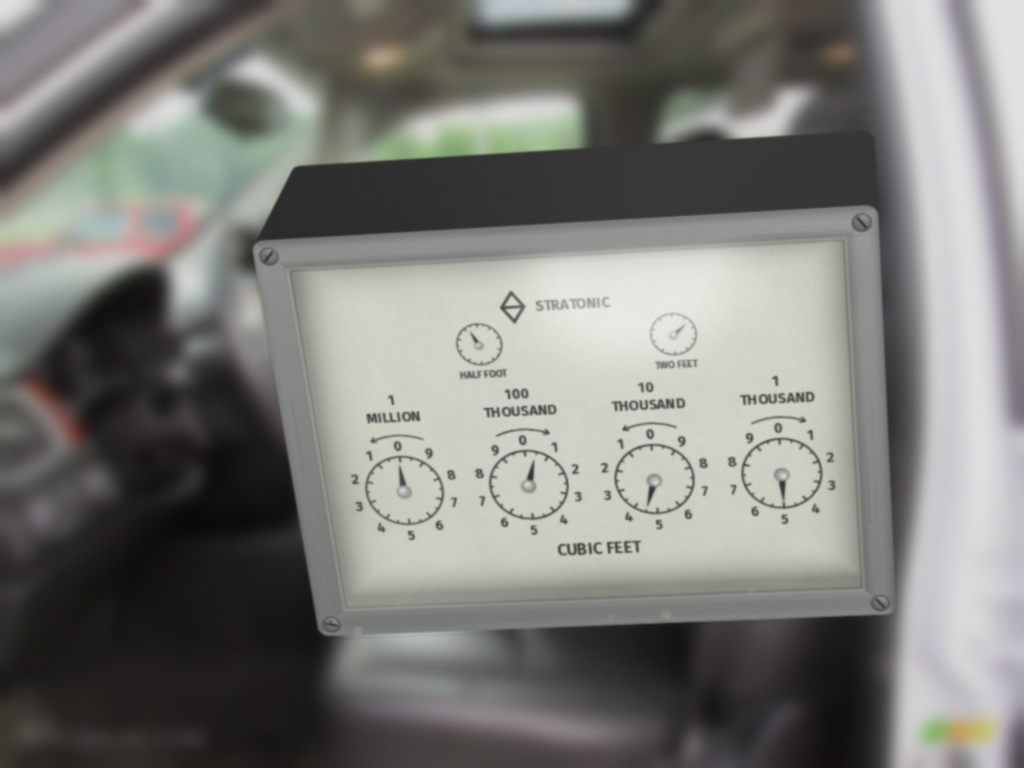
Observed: 4500 ft³
